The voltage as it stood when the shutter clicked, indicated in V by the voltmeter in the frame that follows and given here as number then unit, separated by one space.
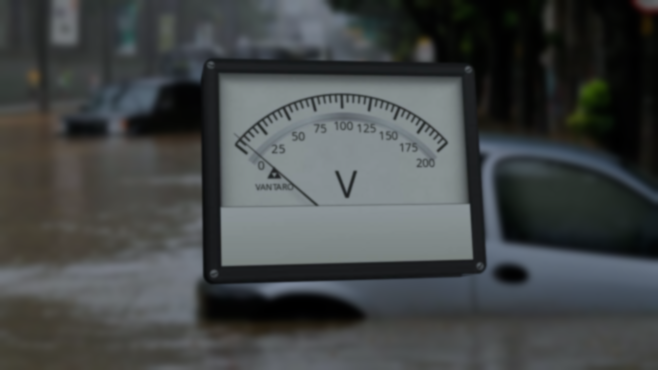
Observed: 5 V
